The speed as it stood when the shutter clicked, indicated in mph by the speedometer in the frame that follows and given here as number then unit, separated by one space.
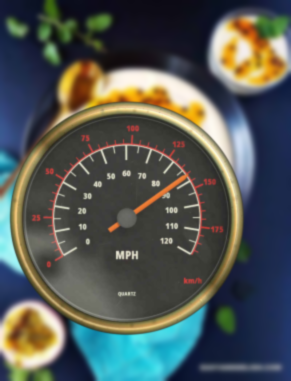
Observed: 87.5 mph
